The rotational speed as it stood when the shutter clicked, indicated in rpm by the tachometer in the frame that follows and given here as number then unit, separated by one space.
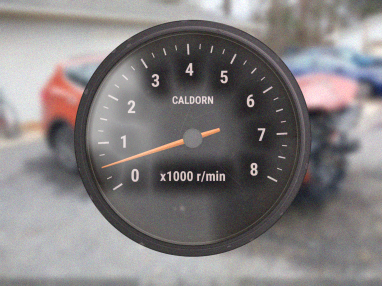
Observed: 500 rpm
